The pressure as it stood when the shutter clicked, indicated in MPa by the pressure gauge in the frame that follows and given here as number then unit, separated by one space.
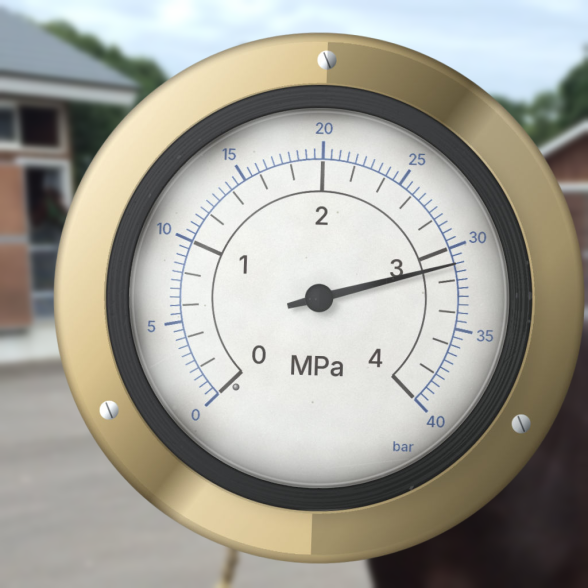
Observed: 3.1 MPa
